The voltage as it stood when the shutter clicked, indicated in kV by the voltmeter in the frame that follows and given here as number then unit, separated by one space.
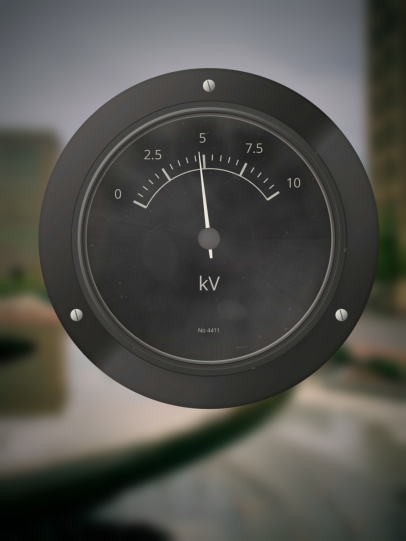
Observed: 4.75 kV
